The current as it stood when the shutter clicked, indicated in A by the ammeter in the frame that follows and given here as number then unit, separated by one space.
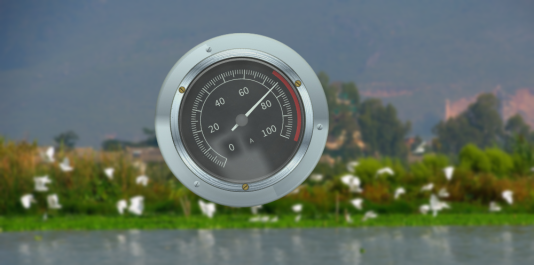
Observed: 75 A
